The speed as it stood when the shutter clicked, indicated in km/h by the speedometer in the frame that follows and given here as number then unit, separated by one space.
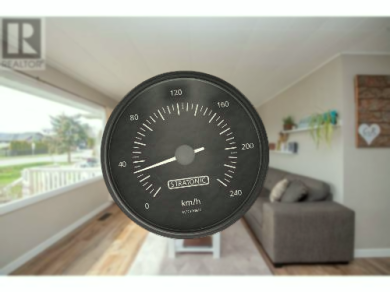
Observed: 30 km/h
